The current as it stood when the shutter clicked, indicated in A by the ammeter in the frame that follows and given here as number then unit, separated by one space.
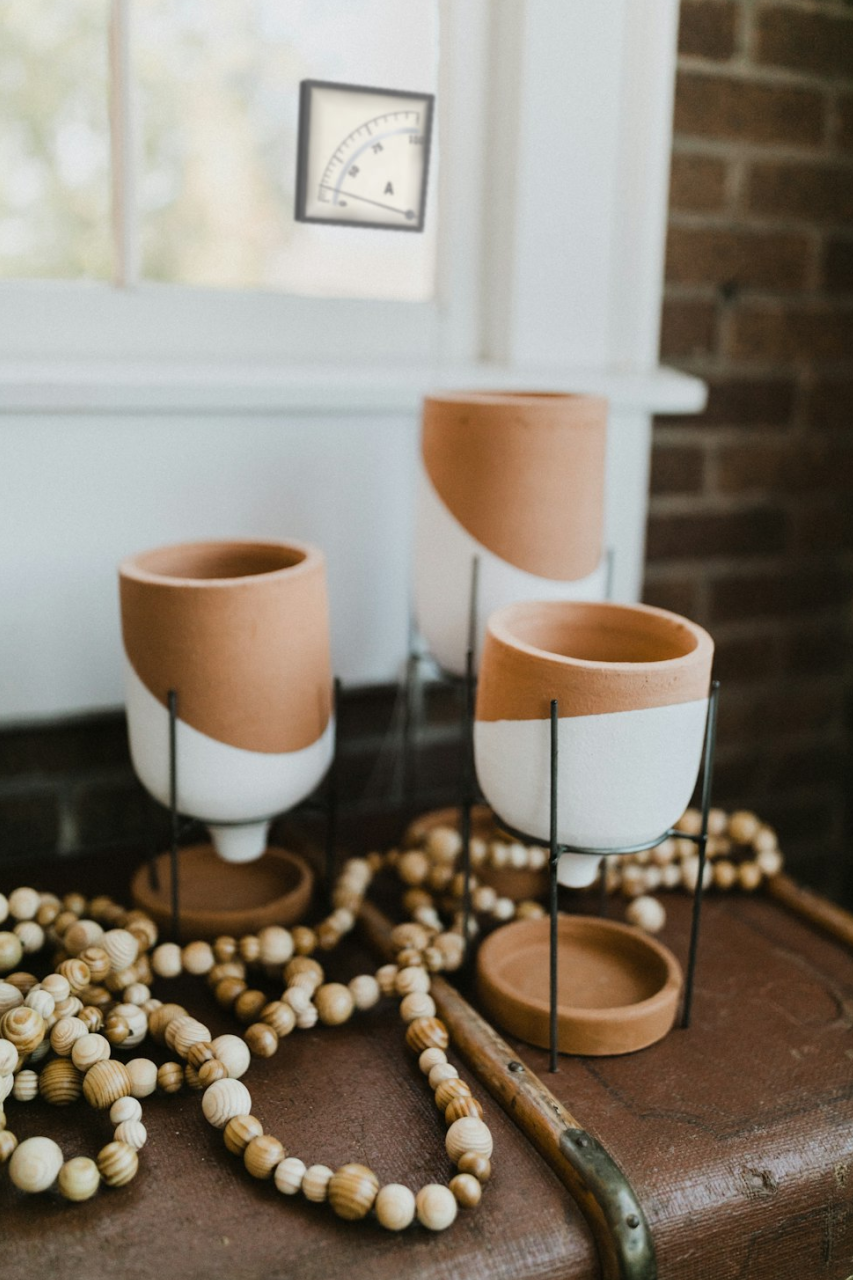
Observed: 25 A
